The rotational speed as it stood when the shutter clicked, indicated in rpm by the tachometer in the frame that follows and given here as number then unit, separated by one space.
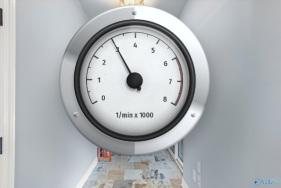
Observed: 3000 rpm
